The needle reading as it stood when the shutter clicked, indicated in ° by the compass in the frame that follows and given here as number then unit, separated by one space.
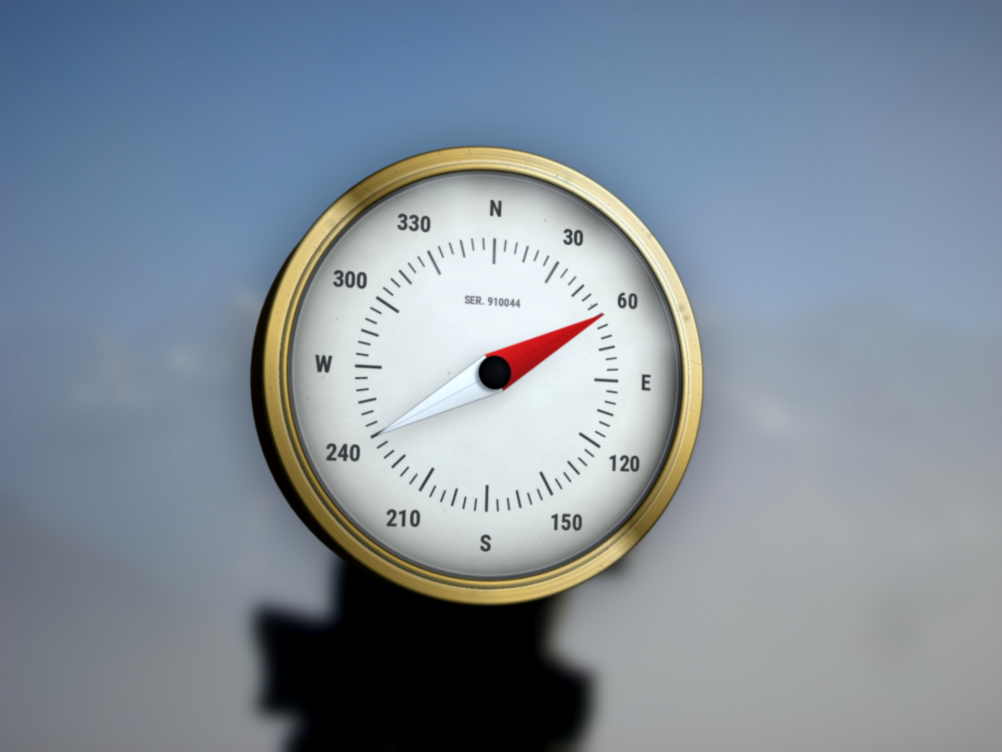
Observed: 60 °
